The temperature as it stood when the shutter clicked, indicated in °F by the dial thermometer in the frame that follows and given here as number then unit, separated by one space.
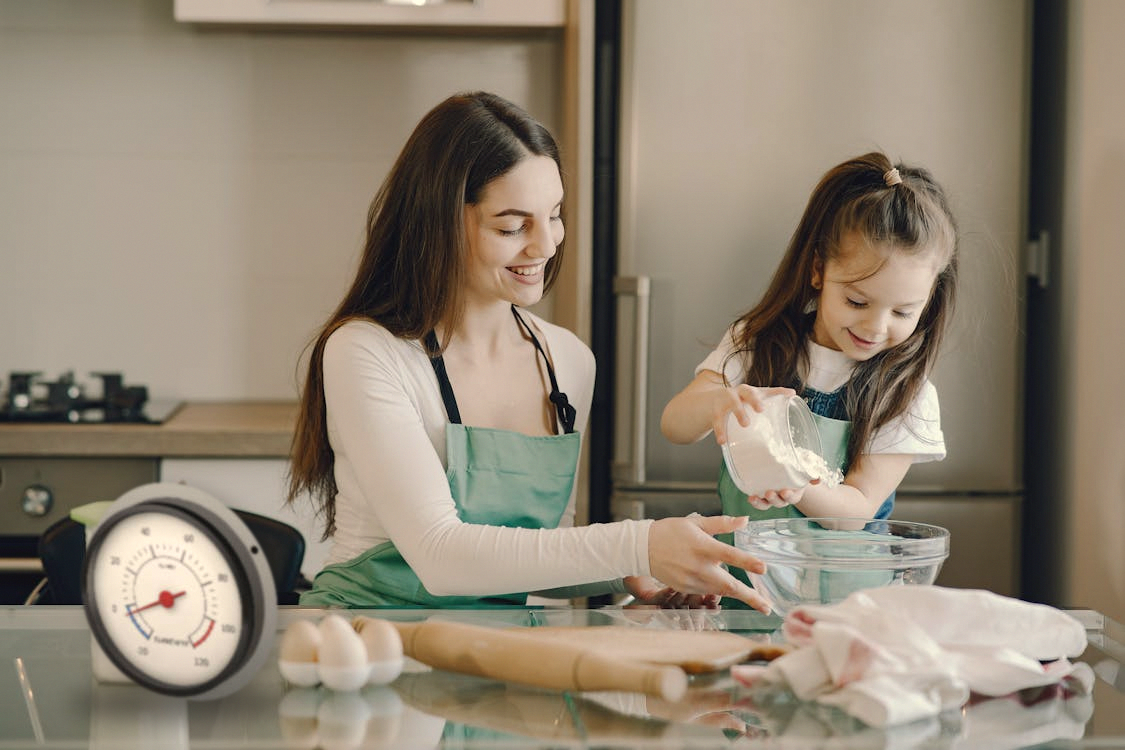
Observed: -4 °F
